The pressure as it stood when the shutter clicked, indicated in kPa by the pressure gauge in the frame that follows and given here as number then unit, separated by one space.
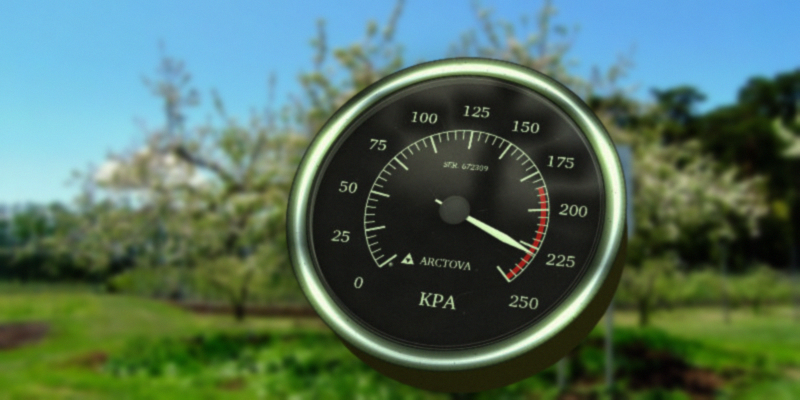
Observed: 230 kPa
